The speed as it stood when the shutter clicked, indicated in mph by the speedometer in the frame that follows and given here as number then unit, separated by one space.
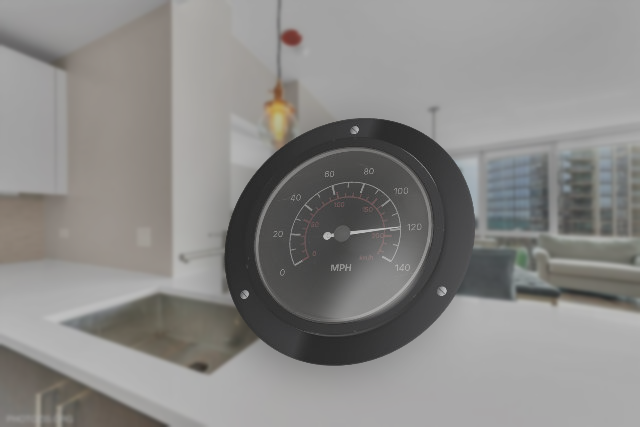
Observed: 120 mph
